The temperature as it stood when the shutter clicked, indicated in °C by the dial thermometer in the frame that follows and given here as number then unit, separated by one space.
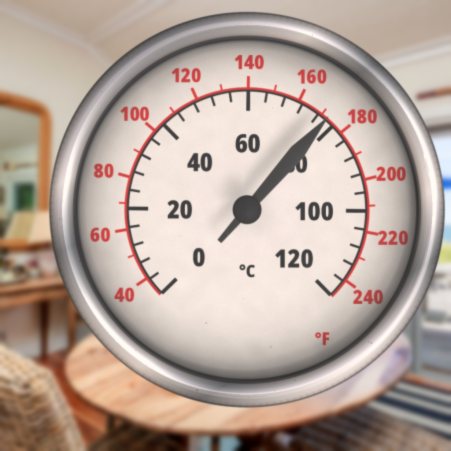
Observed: 78 °C
